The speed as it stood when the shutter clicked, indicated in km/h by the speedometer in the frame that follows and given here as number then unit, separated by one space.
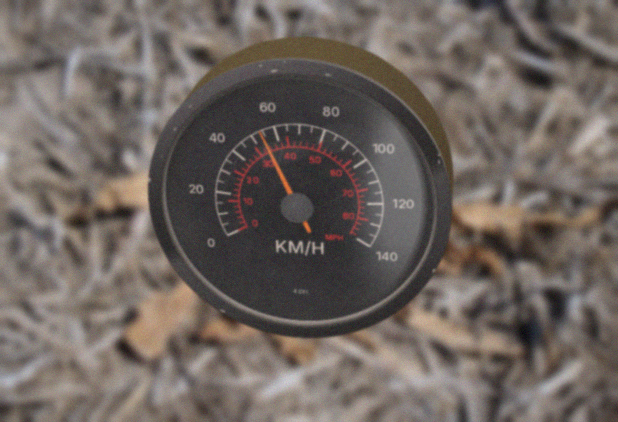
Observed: 55 km/h
